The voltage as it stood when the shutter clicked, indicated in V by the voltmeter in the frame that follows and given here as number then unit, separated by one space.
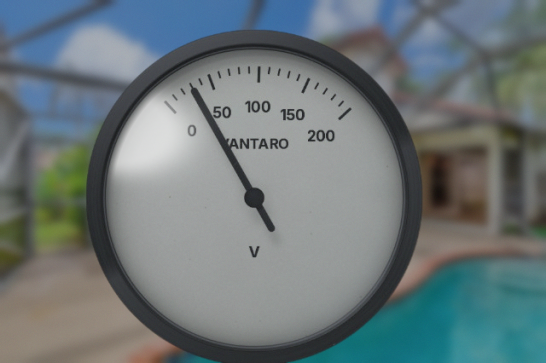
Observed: 30 V
